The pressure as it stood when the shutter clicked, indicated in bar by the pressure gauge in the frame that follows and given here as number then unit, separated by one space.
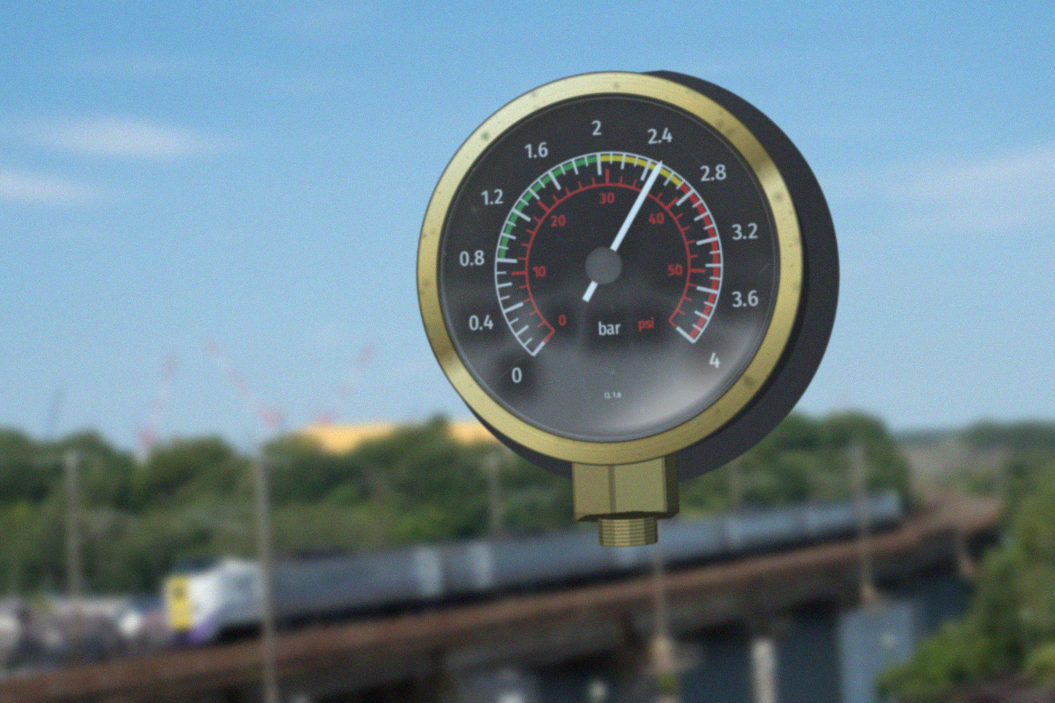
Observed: 2.5 bar
